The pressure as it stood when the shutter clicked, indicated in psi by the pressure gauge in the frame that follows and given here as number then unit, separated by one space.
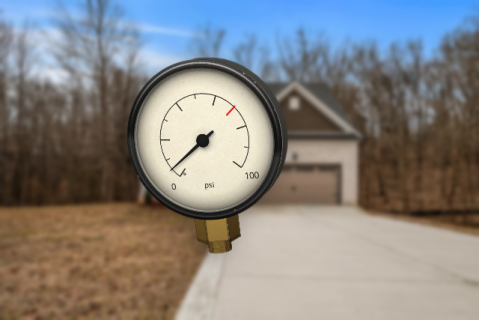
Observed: 5 psi
